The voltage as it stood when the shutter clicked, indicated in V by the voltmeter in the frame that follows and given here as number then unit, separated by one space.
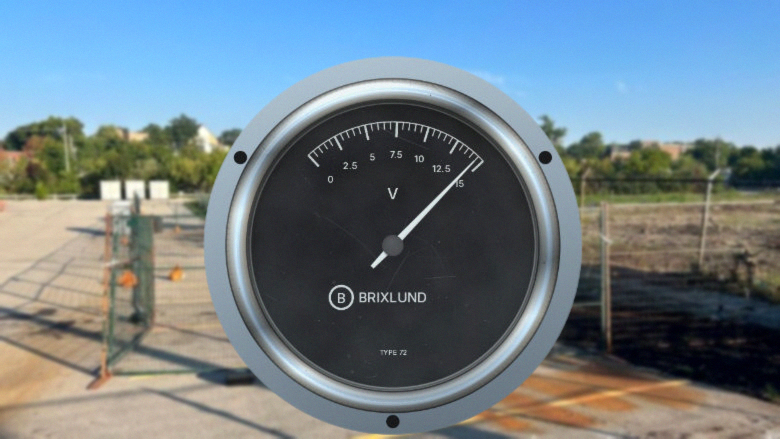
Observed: 14.5 V
